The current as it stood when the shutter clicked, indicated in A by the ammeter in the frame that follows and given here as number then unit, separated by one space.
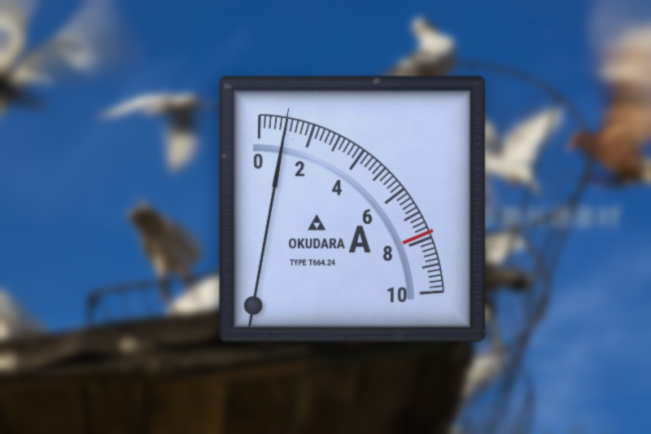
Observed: 1 A
